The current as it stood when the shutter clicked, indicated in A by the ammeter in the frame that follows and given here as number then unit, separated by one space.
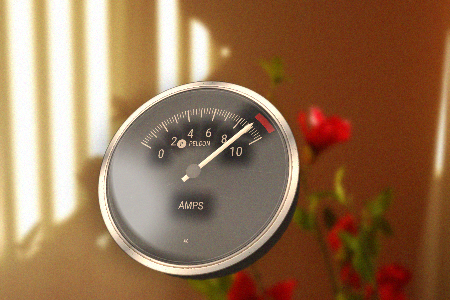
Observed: 9 A
